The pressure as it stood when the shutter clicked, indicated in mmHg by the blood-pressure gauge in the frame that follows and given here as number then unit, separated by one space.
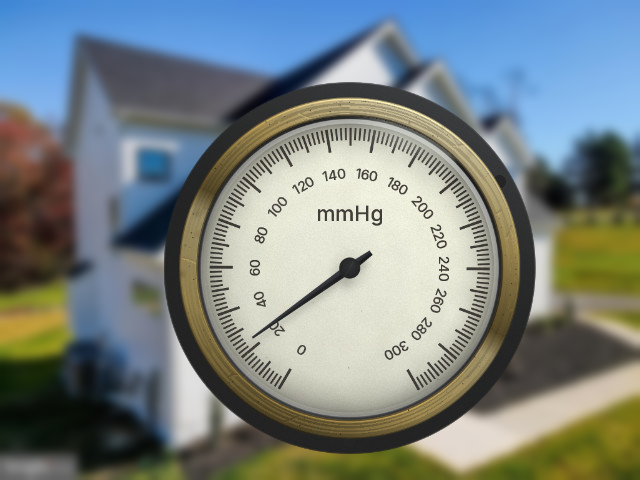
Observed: 24 mmHg
